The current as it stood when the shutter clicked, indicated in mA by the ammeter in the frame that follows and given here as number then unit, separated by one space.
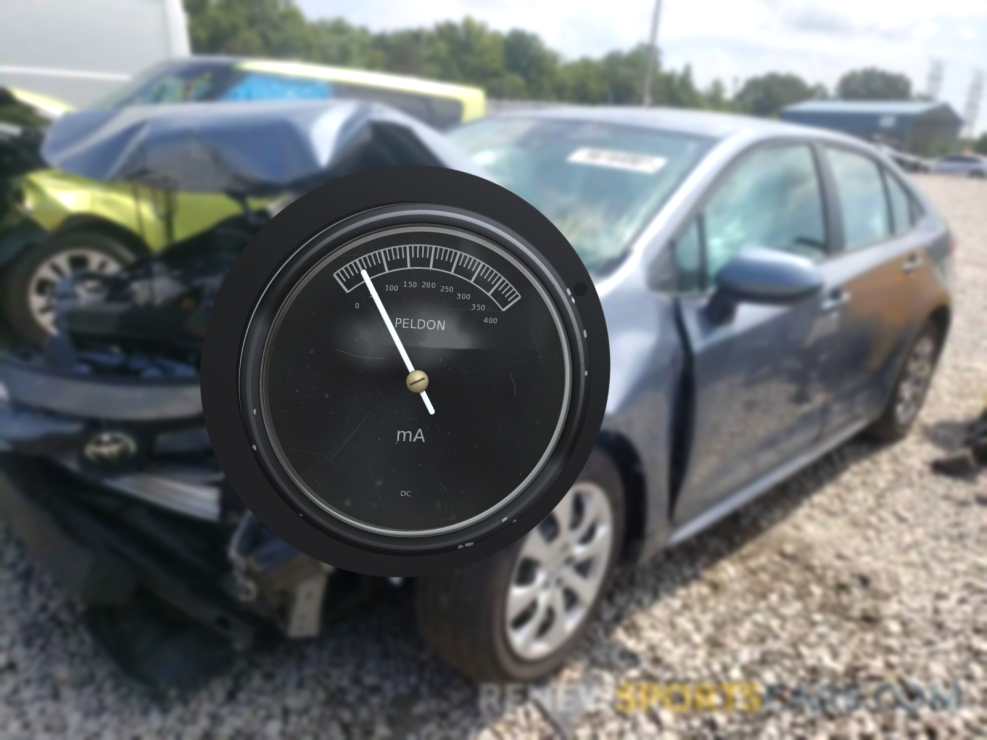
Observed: 50 mA
